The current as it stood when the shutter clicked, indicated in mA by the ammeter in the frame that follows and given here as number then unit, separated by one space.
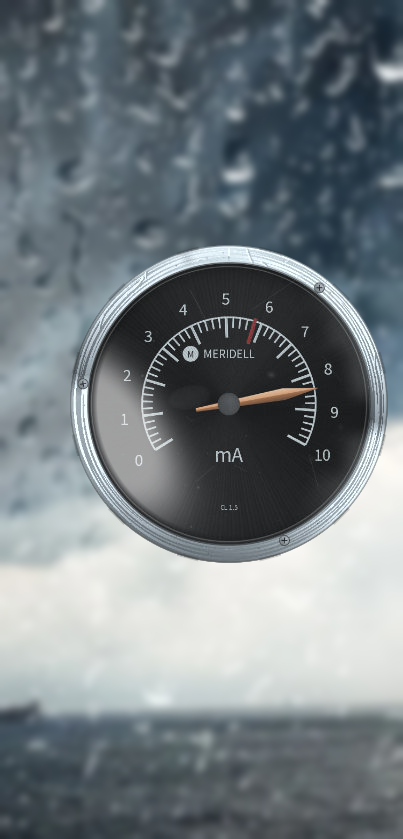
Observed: 8.4 mA
